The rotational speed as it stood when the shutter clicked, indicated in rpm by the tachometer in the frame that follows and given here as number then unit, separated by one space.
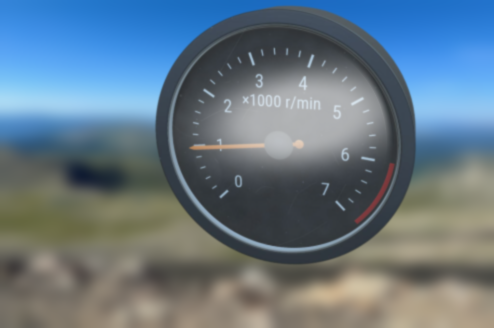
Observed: 1000 rpm
